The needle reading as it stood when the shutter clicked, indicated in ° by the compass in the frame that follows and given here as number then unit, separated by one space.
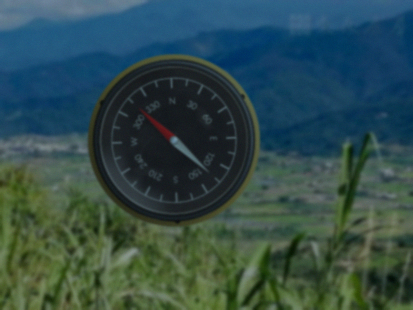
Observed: 315 °
